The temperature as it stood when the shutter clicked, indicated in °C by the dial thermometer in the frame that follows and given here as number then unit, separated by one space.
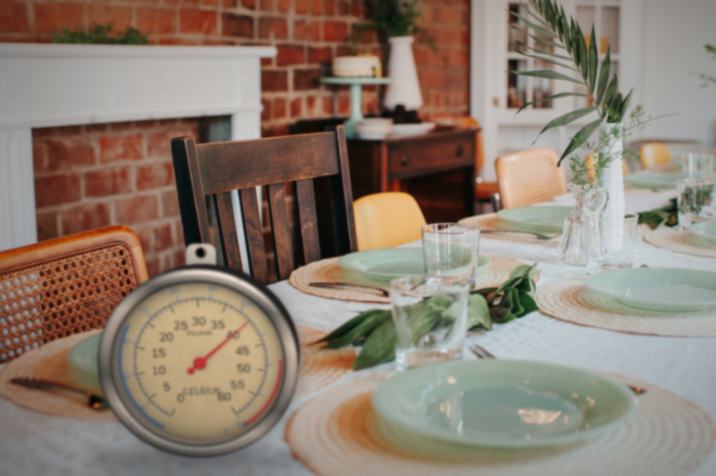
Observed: 40 °C
